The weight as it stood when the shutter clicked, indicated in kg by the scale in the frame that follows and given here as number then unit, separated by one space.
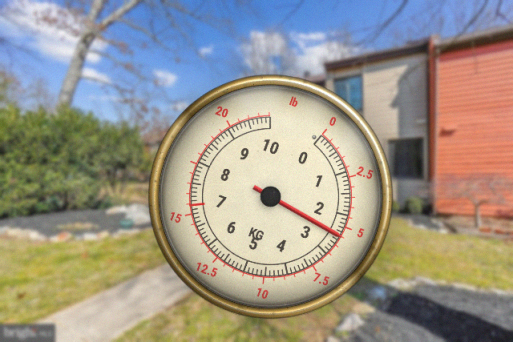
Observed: 2.5 kg
